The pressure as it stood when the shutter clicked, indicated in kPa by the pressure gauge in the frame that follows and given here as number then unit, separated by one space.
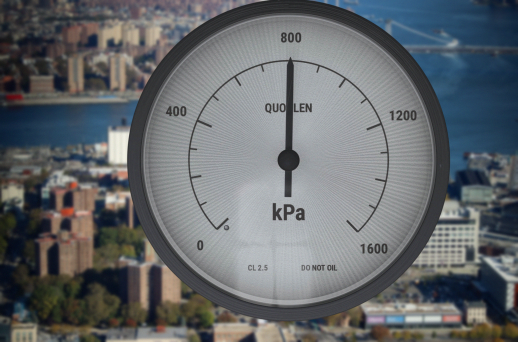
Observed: 800 kPa
